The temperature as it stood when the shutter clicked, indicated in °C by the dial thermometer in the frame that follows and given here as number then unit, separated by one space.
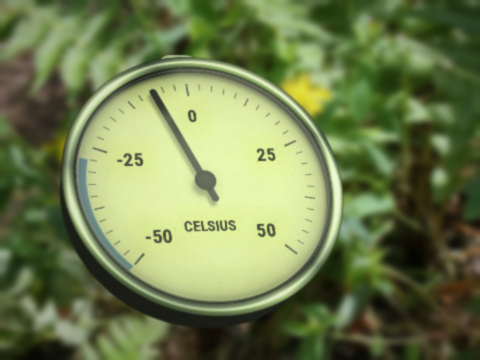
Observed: -7.5 °C
